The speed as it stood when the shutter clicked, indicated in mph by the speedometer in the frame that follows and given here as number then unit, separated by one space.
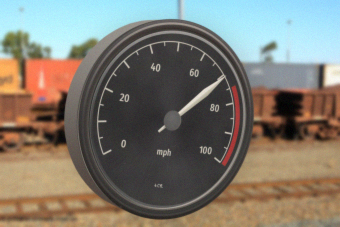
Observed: 70 mph
